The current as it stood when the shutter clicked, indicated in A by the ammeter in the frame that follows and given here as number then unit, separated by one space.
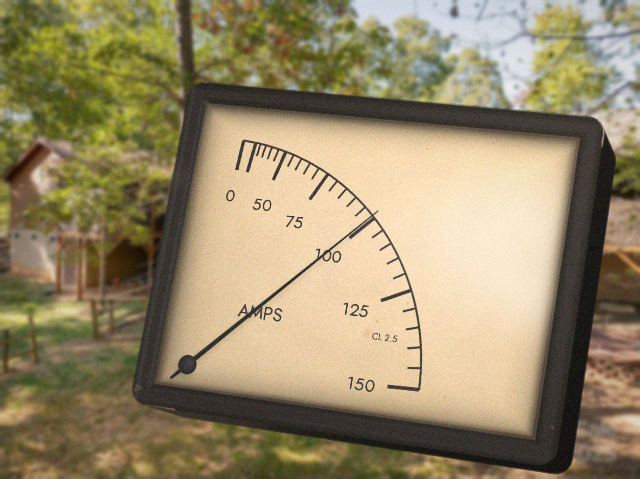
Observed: 100 A
